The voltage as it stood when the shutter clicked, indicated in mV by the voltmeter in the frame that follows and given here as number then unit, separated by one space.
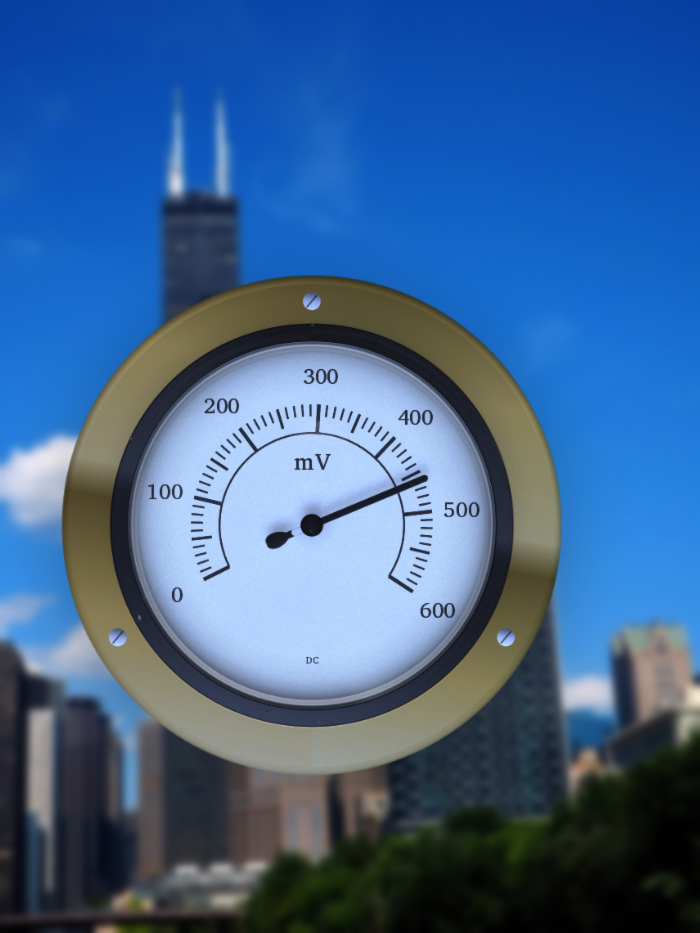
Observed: 460 mV
